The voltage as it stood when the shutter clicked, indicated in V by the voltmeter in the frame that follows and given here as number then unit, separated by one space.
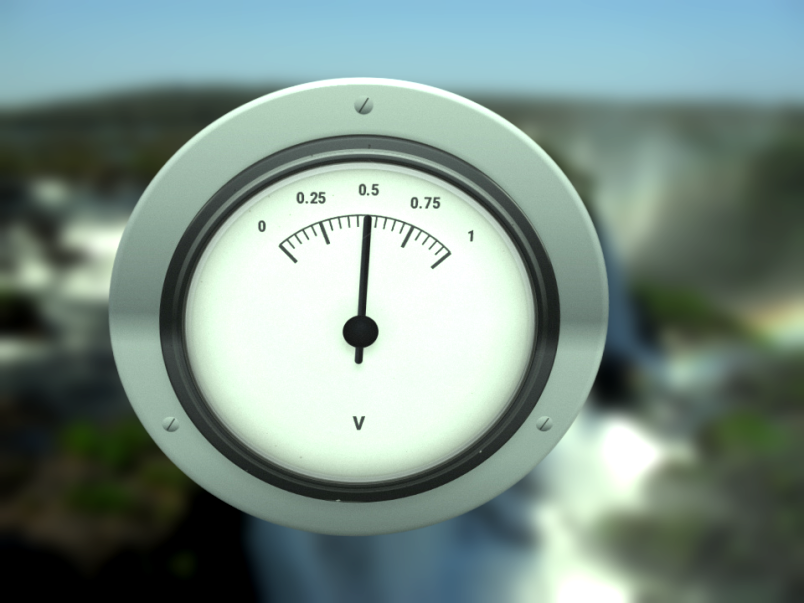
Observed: 0.5 V
